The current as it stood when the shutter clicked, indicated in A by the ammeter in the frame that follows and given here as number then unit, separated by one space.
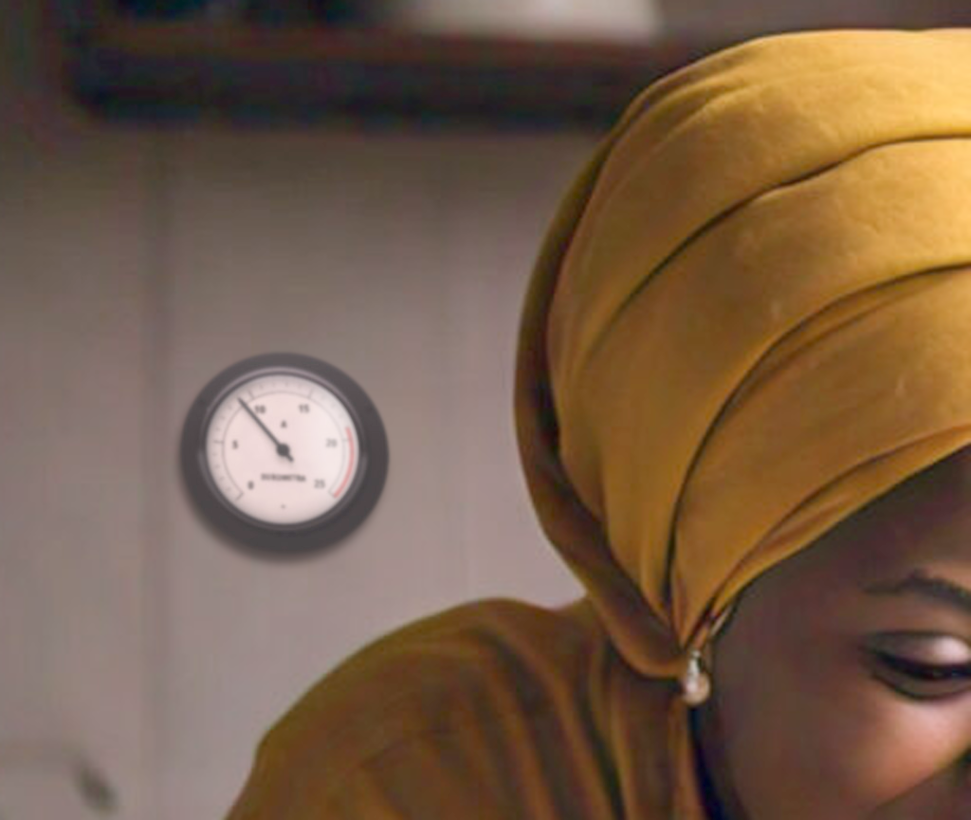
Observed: 9 A
